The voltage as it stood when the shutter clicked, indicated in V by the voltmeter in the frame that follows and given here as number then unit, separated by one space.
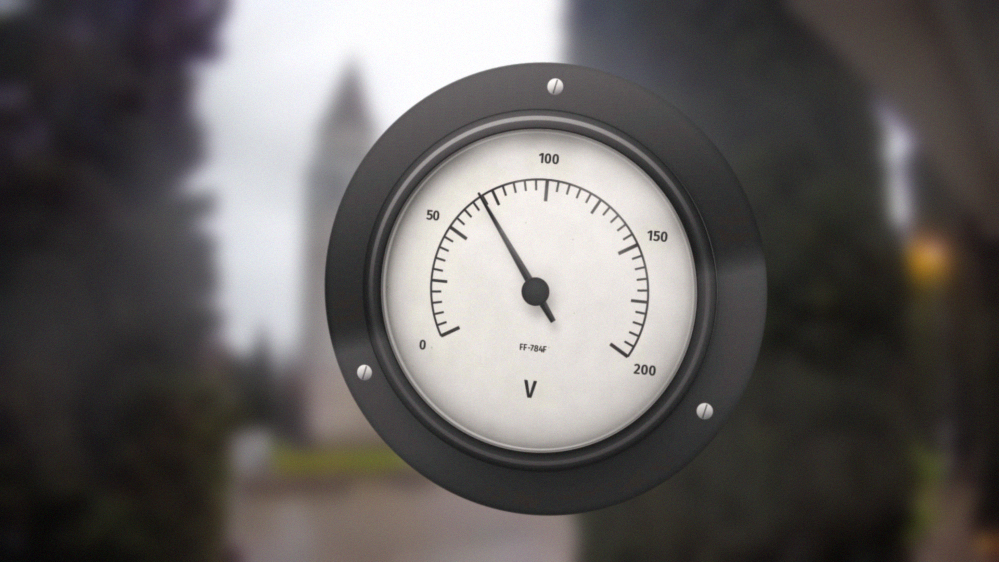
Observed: 70 V
